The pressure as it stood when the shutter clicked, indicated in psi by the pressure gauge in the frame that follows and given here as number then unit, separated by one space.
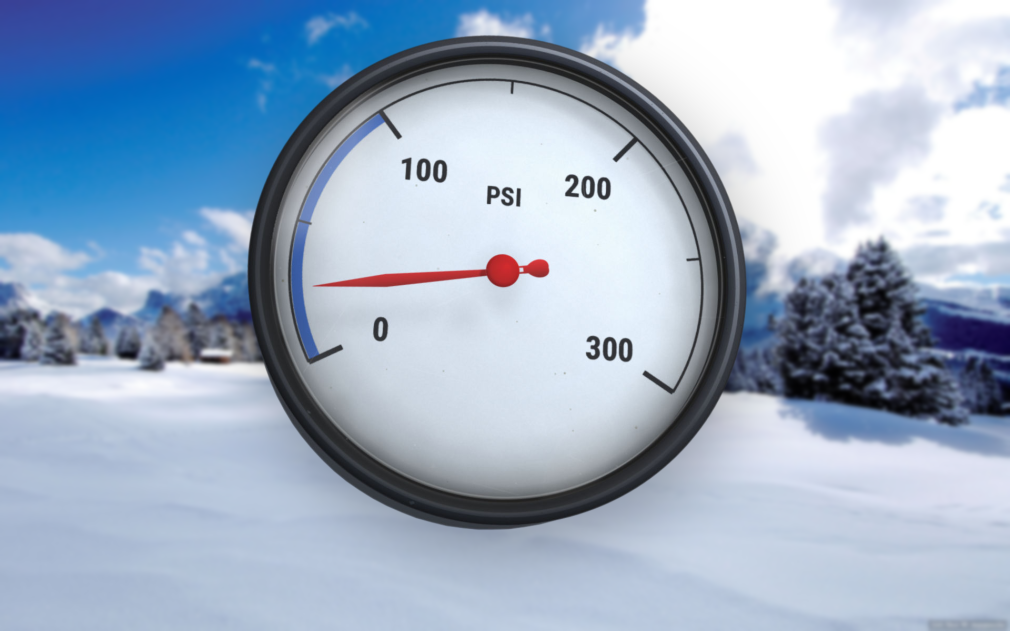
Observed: 25 psi
